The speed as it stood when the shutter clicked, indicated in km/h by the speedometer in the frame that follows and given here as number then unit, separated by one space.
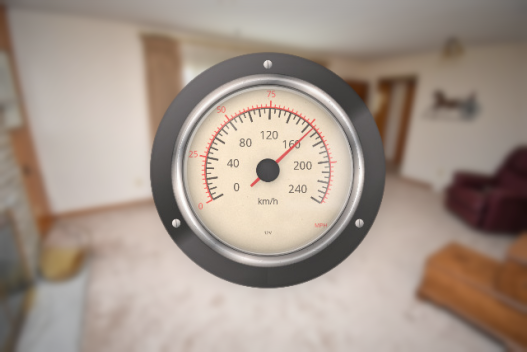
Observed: 165 km/h
